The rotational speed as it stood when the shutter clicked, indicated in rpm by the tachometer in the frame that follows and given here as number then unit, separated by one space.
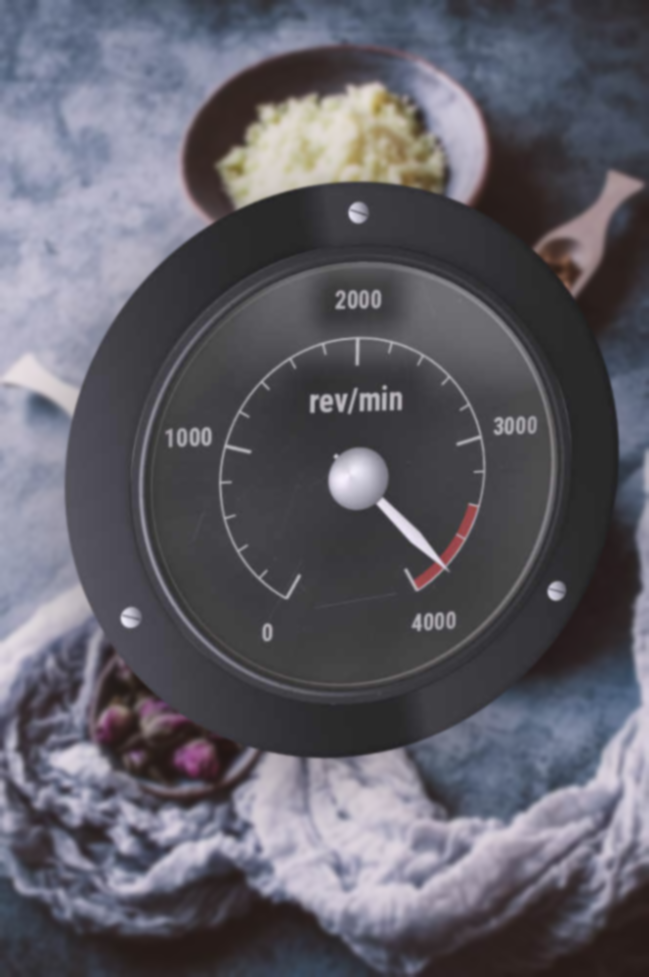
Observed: 3800 rpm
